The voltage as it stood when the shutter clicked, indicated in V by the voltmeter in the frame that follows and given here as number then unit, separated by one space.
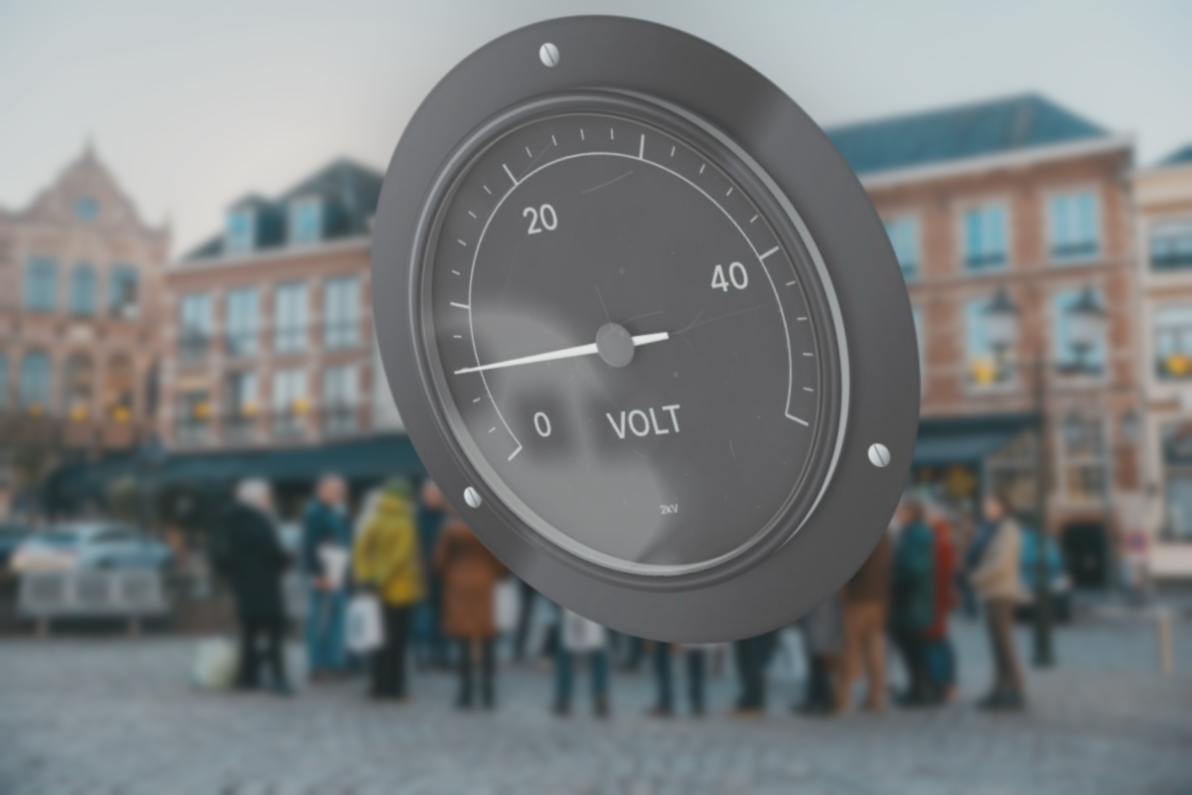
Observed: 6 V
